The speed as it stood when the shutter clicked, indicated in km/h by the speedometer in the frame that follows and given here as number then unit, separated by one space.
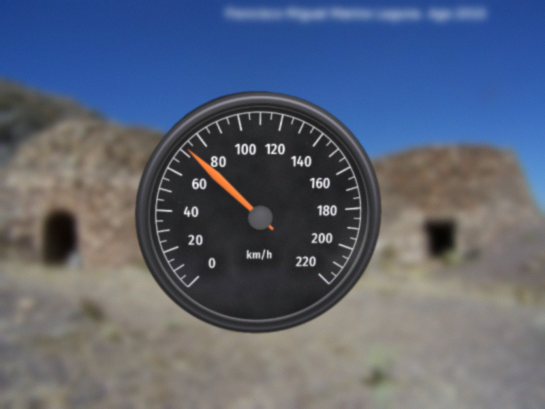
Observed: 72.5 km/h
